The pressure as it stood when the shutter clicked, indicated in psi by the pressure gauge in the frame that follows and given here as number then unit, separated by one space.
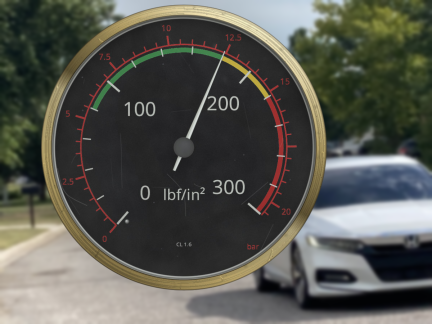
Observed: 180 psi
